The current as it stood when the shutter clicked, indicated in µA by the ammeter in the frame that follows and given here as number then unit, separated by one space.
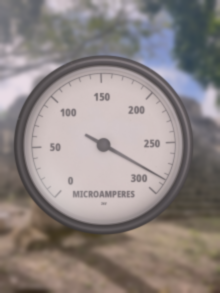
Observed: 285 µA
